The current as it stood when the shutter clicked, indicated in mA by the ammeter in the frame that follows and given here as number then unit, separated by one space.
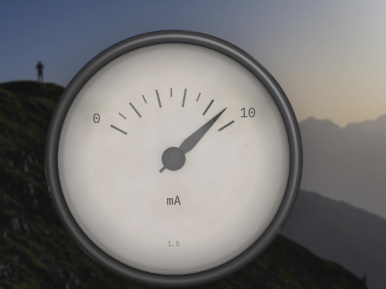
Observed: 9 mA
